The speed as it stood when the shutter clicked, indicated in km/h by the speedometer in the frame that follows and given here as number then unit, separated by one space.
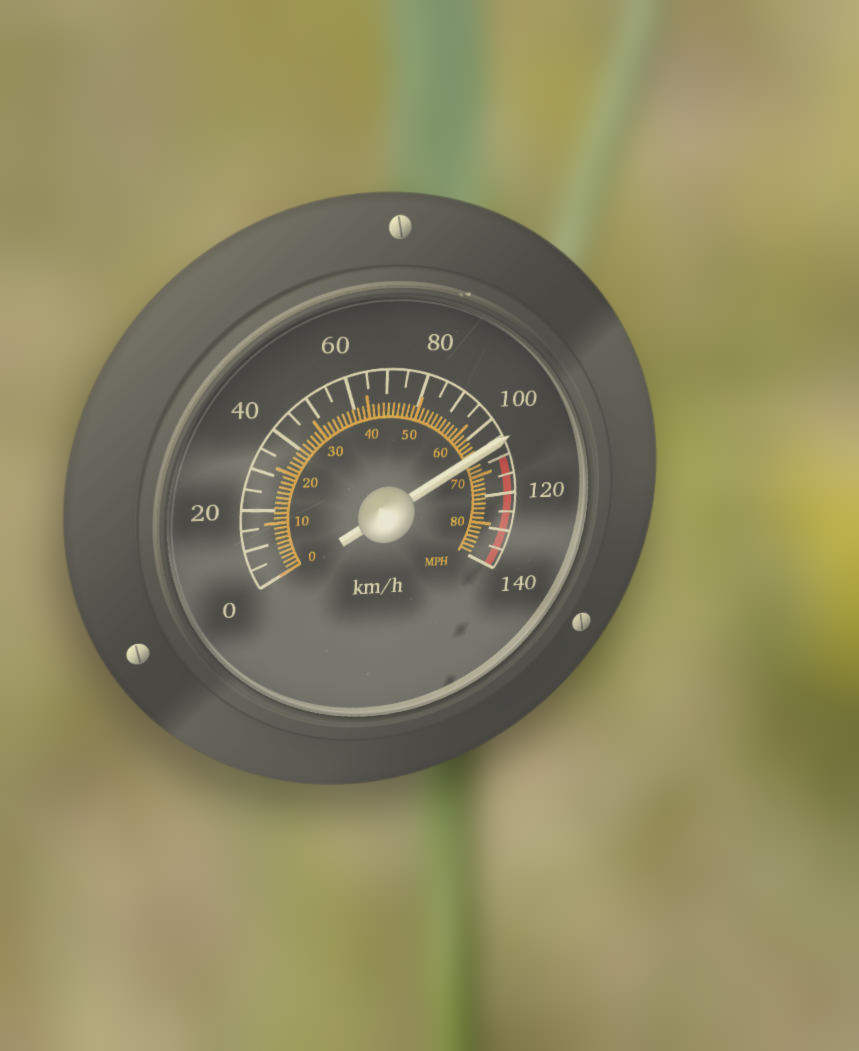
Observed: 105 km/h
